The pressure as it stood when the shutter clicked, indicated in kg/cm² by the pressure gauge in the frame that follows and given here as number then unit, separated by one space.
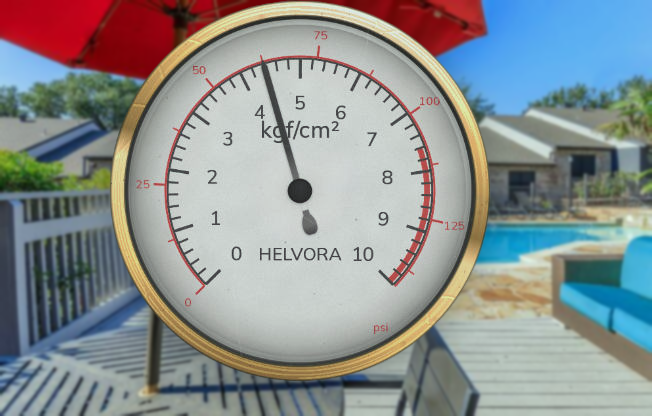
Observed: 4.4 kg/cm²
